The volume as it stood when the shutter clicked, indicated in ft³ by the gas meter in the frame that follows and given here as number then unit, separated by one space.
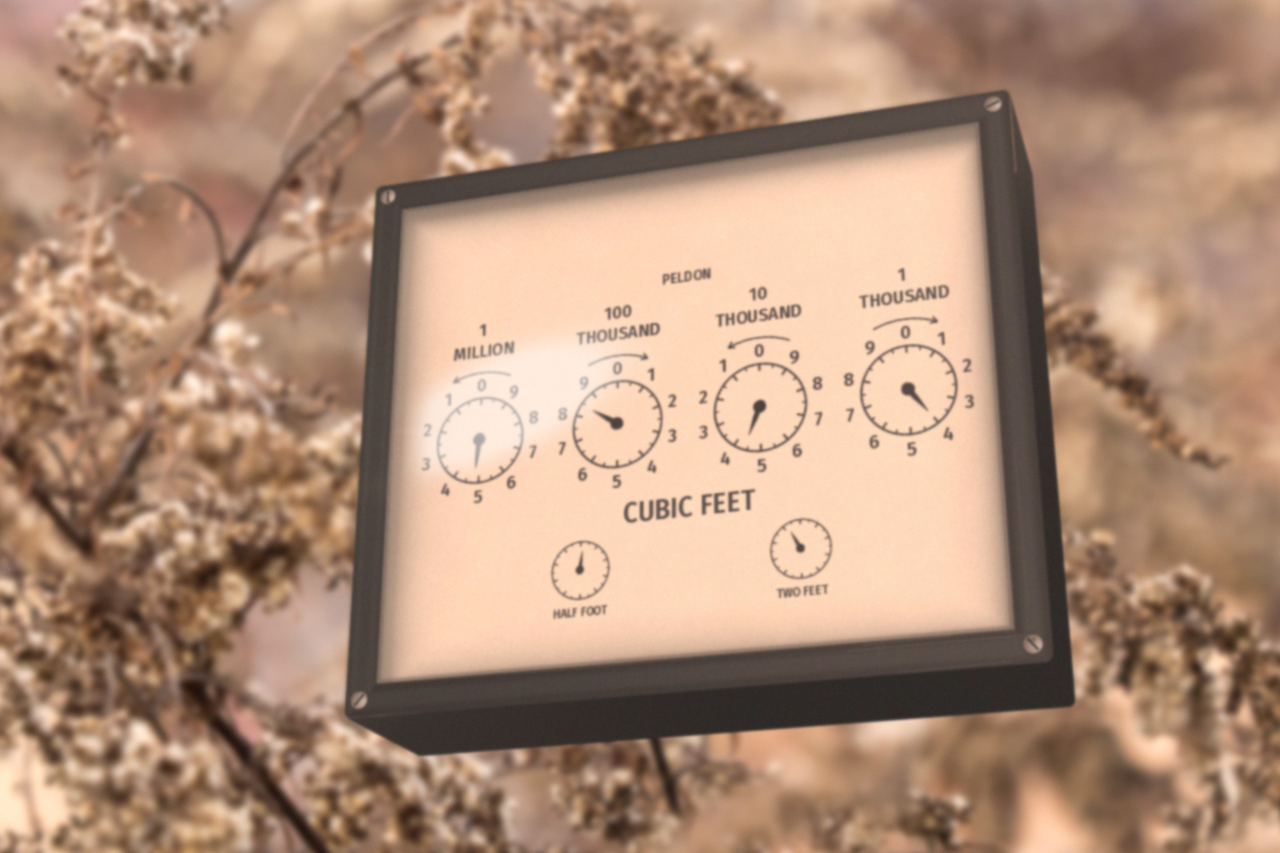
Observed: 484400 ft³
